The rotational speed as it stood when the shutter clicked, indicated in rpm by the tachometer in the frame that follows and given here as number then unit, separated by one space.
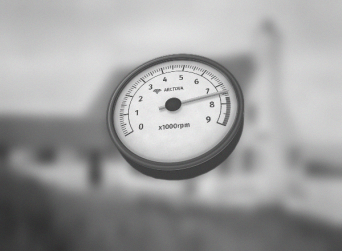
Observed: 7500 rpm
